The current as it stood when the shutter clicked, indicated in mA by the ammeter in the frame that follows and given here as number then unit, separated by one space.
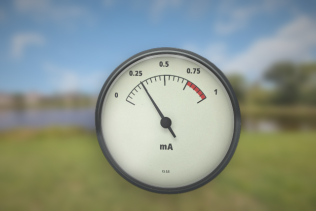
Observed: 0.25 mA
